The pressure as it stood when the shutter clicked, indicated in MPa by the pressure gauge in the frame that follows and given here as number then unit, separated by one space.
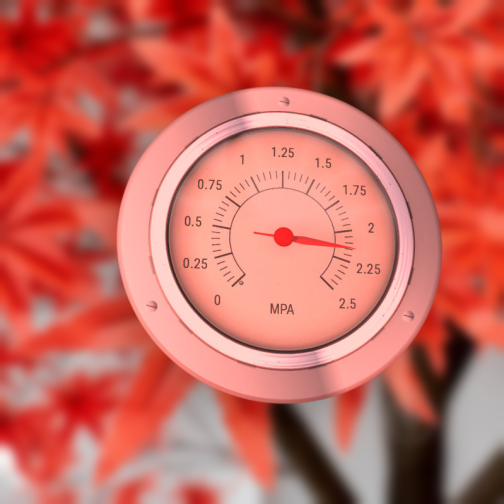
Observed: 2.15 MPa
